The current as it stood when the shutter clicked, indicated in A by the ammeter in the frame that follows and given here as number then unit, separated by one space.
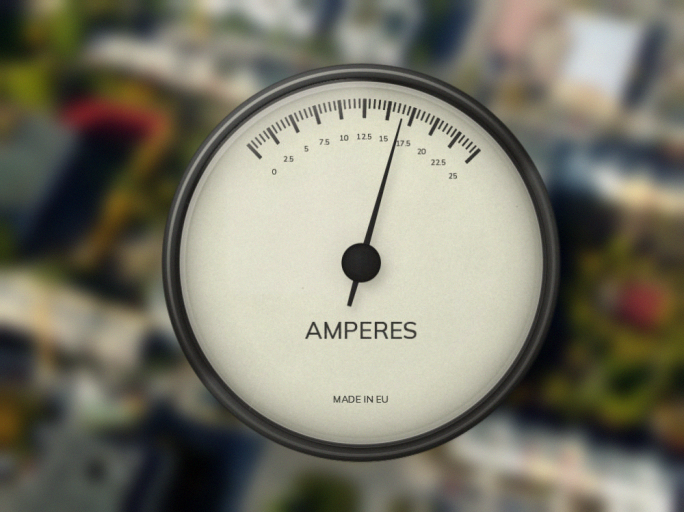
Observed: 16.5 A
